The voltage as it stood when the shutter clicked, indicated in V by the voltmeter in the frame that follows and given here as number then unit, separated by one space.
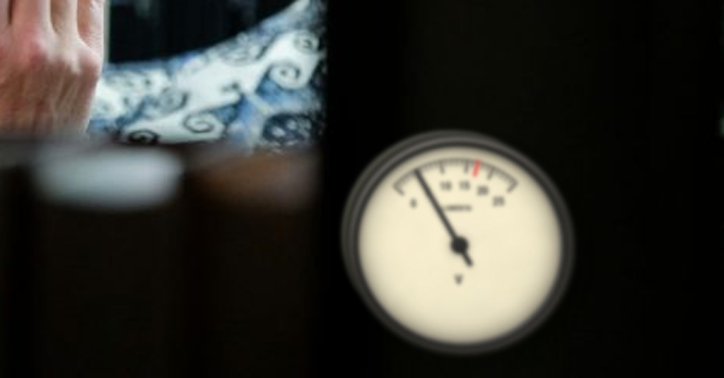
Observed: 5 V
